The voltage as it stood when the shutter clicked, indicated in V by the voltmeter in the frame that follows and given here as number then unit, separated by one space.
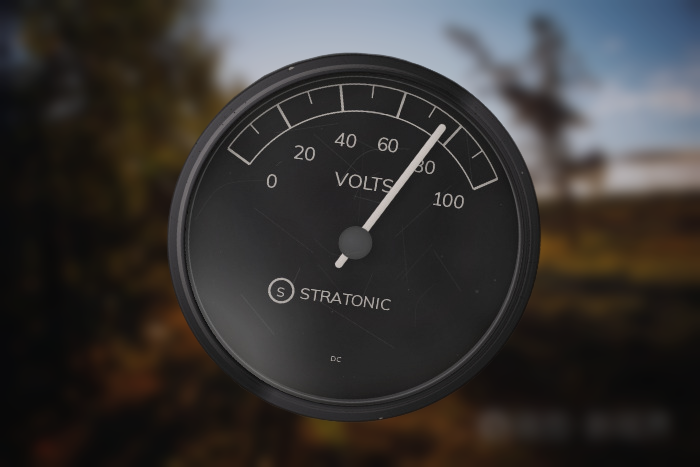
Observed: 75 V
